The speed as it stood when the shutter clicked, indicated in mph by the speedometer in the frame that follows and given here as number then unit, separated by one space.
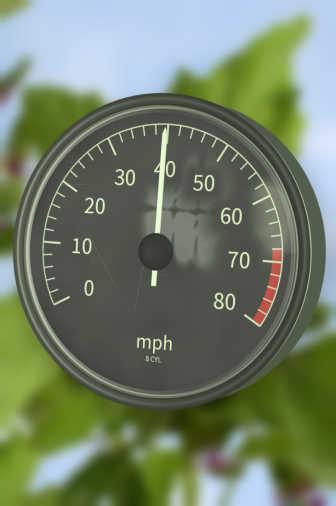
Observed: 40 mph
